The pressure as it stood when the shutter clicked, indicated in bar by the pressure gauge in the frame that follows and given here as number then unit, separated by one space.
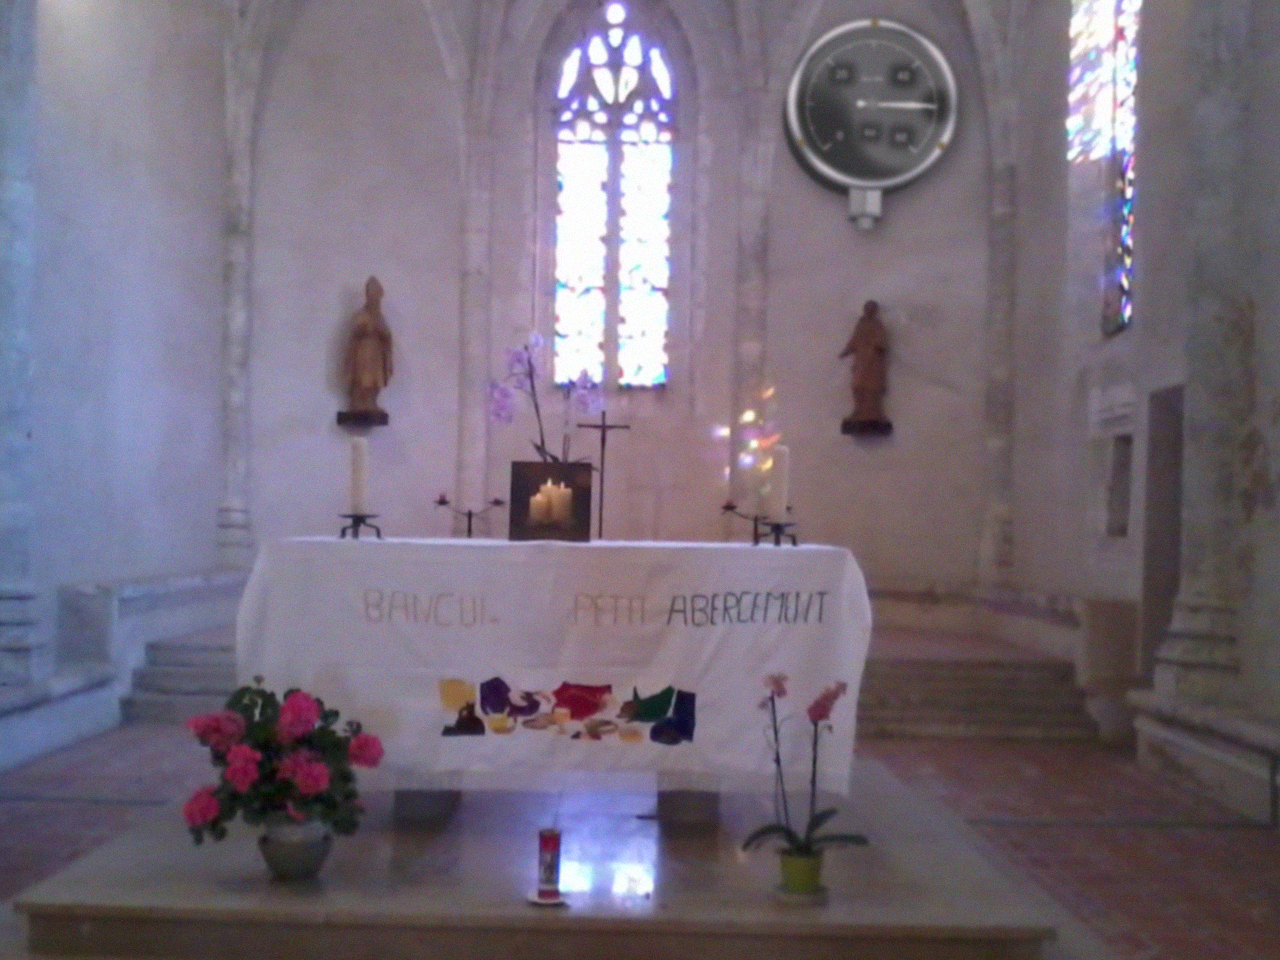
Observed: 50 bar
